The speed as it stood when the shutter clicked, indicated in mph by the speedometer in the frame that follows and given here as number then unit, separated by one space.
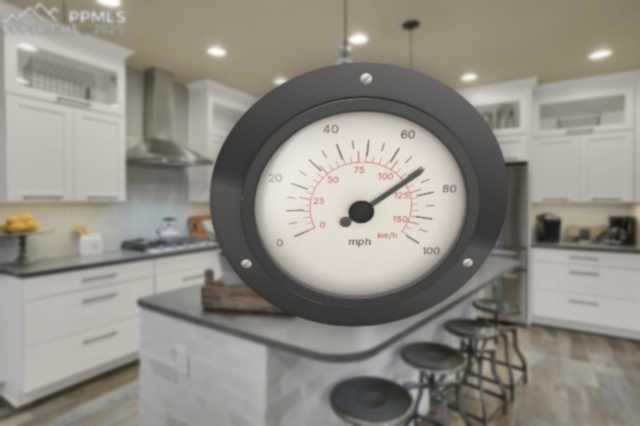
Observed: 70 mph
